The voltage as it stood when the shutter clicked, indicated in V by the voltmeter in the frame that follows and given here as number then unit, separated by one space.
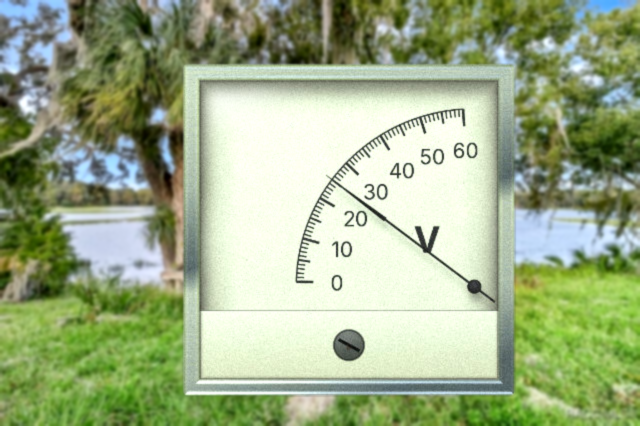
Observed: 25 V
